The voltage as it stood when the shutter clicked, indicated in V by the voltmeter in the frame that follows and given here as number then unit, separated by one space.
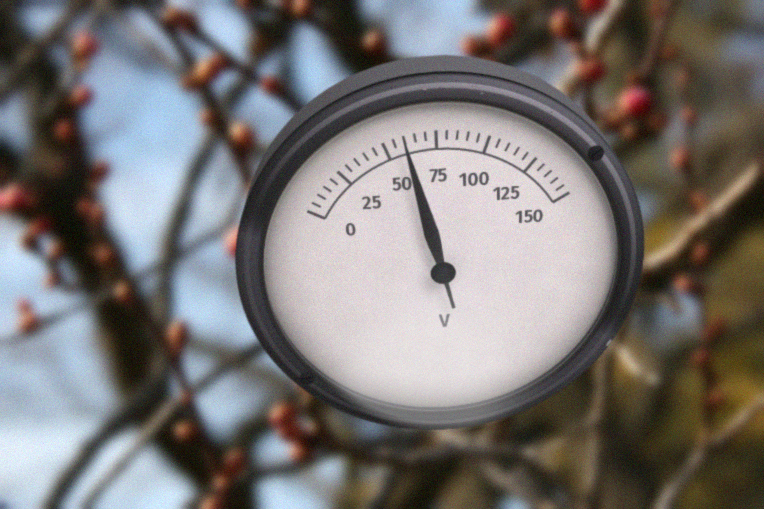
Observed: 60 V
